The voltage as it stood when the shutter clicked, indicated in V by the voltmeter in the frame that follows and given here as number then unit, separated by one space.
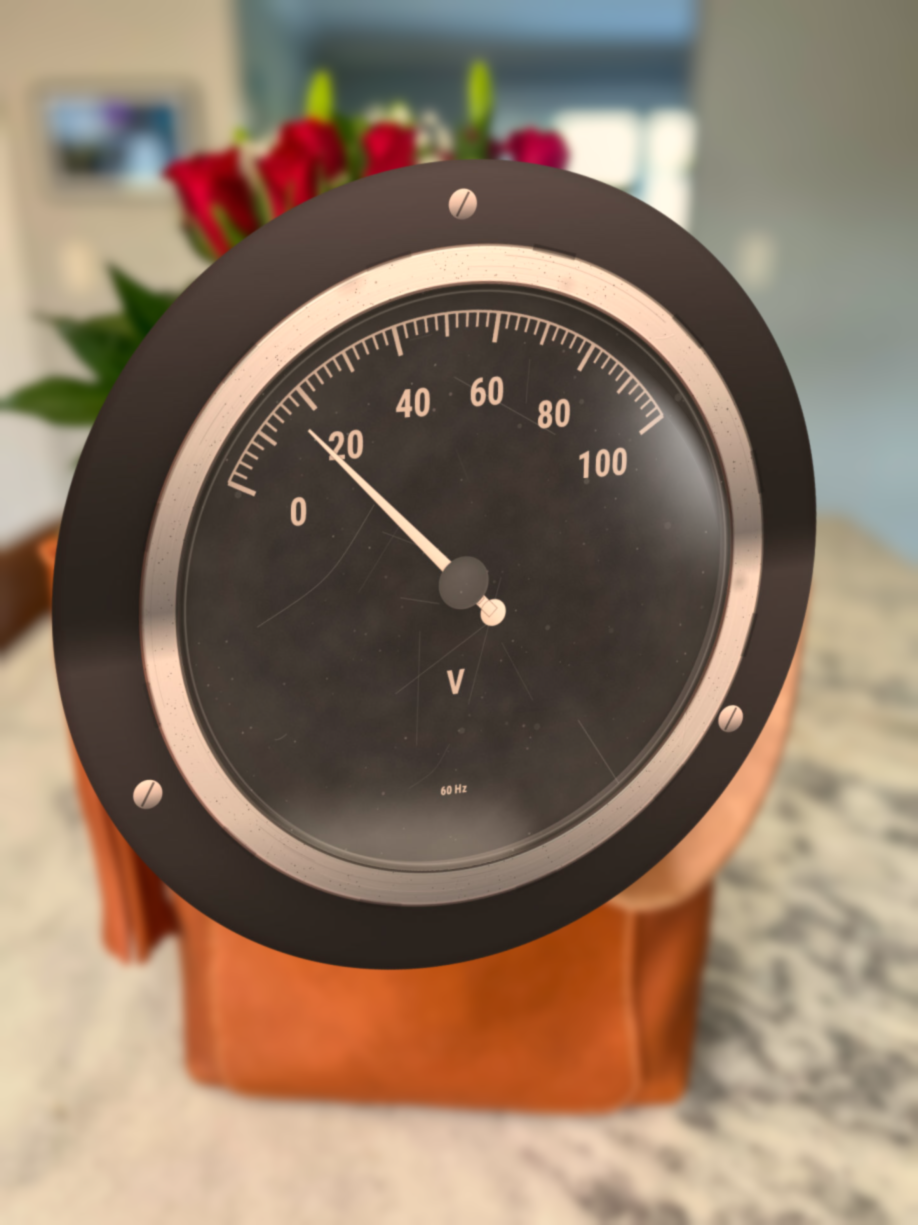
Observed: 16 V
